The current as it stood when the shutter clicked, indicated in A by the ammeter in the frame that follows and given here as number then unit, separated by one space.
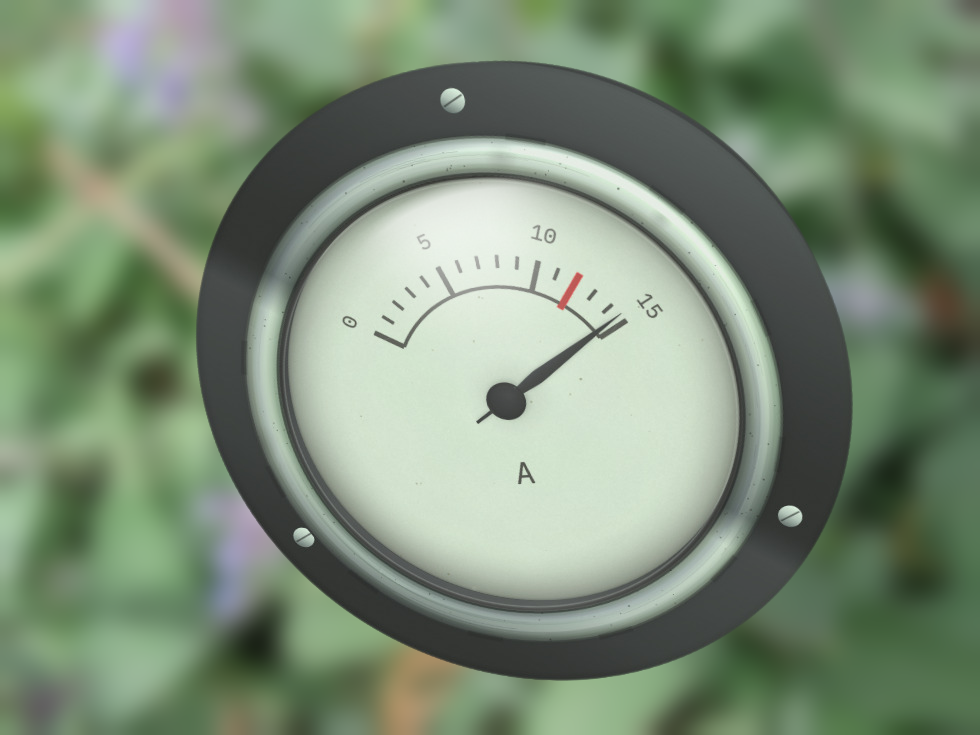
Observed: 14.5 A
